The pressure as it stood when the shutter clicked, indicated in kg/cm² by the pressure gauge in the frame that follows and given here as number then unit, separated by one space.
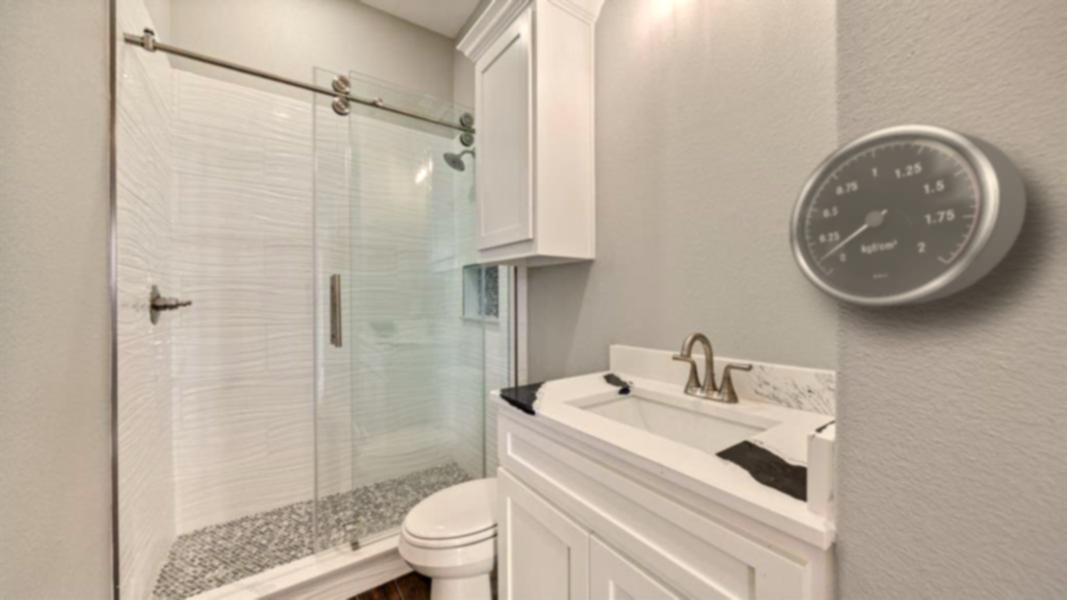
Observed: 0.1 kg/cm²
